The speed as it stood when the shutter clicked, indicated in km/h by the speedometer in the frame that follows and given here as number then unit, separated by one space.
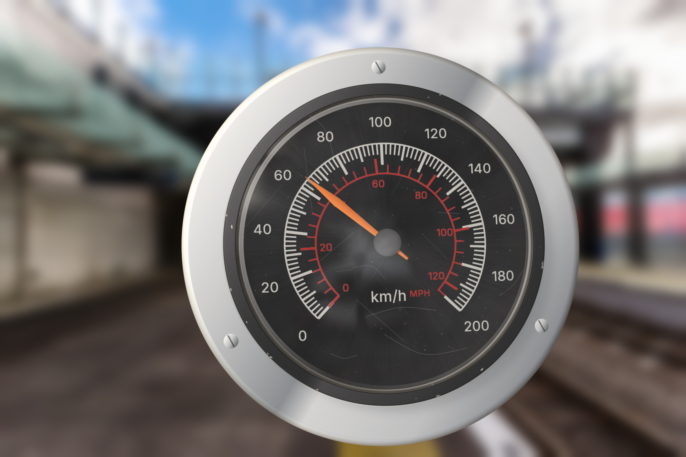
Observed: 64 km/h
